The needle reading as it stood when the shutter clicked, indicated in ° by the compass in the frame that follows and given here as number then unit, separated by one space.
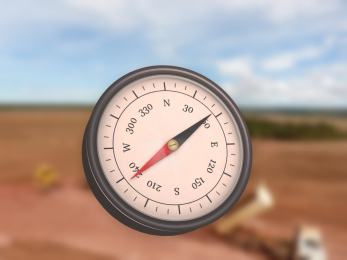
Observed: 235 °
